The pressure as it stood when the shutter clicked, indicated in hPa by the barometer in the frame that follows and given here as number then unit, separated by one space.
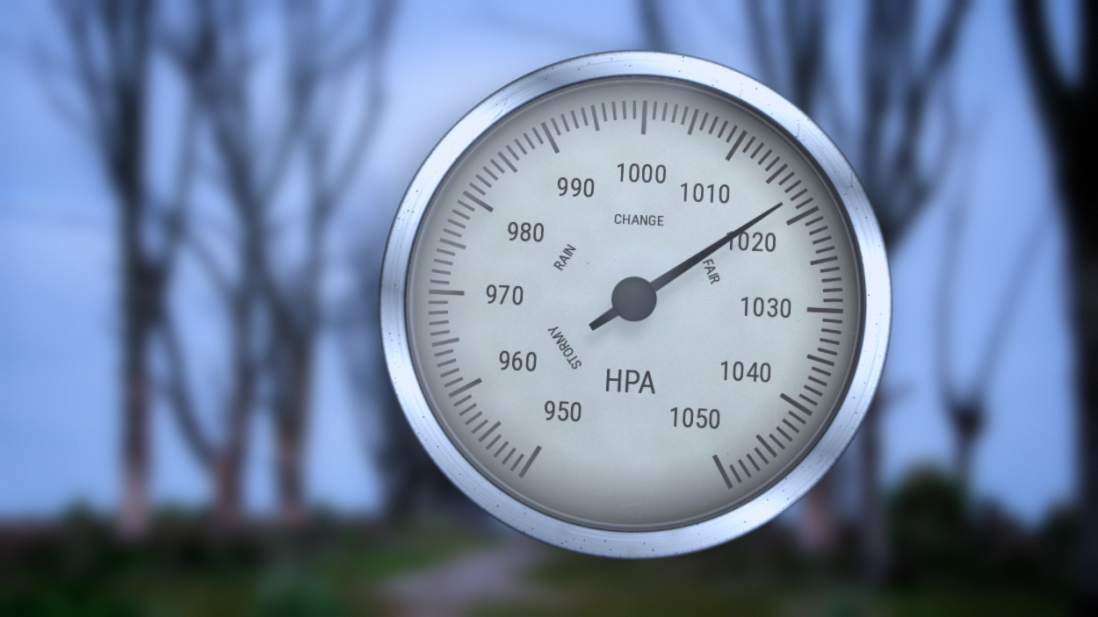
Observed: 1018 hPa
